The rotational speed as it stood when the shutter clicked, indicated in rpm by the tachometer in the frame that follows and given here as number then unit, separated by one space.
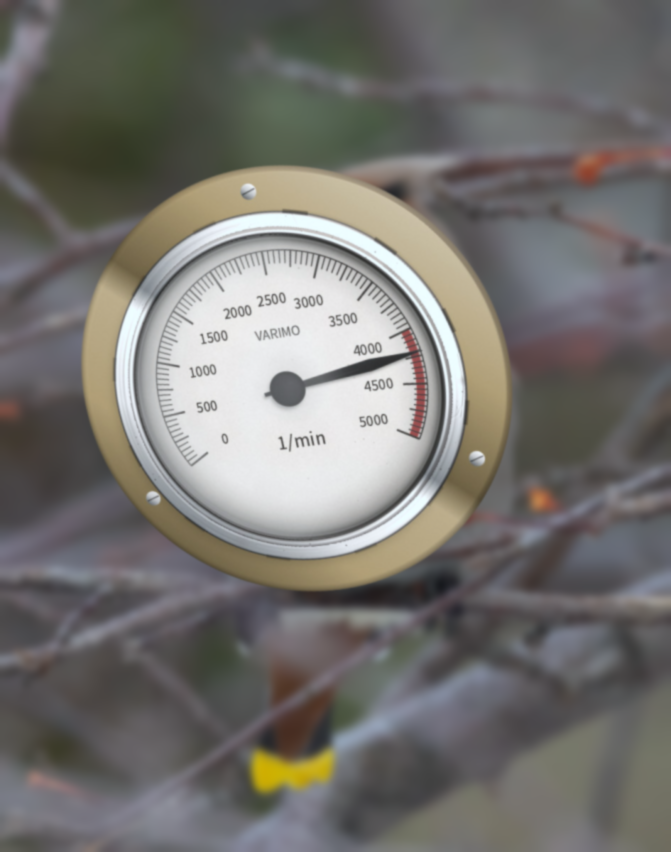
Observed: 4200 rpm
